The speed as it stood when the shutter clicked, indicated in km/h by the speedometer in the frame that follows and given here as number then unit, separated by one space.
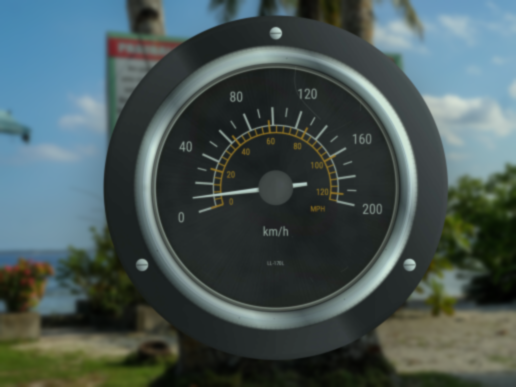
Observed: 10 km/h
